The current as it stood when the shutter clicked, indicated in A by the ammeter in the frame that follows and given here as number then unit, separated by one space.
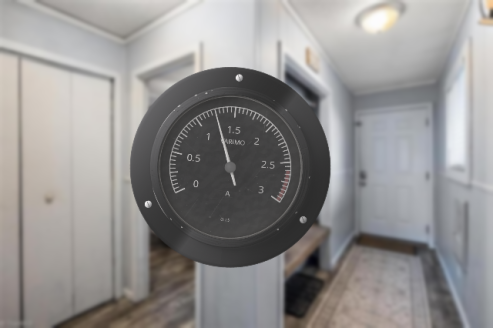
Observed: 1.25 A
